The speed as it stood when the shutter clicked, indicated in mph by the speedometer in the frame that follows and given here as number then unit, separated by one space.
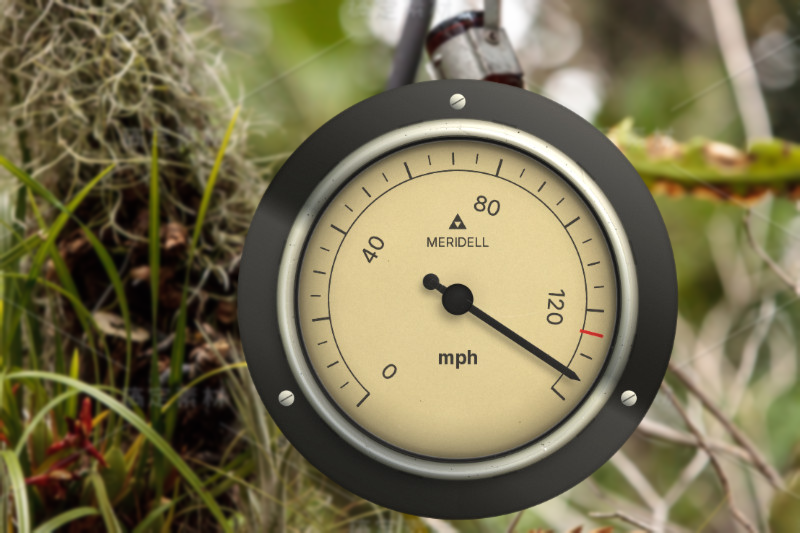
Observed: 135 mph
